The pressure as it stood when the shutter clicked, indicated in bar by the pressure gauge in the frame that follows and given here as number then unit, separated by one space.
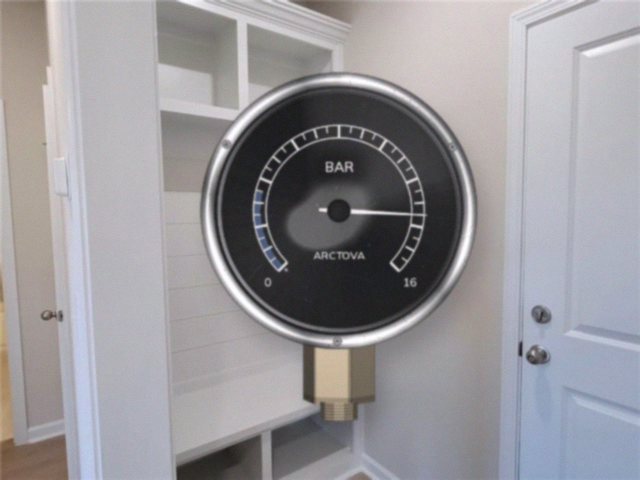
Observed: 13.5 bar
